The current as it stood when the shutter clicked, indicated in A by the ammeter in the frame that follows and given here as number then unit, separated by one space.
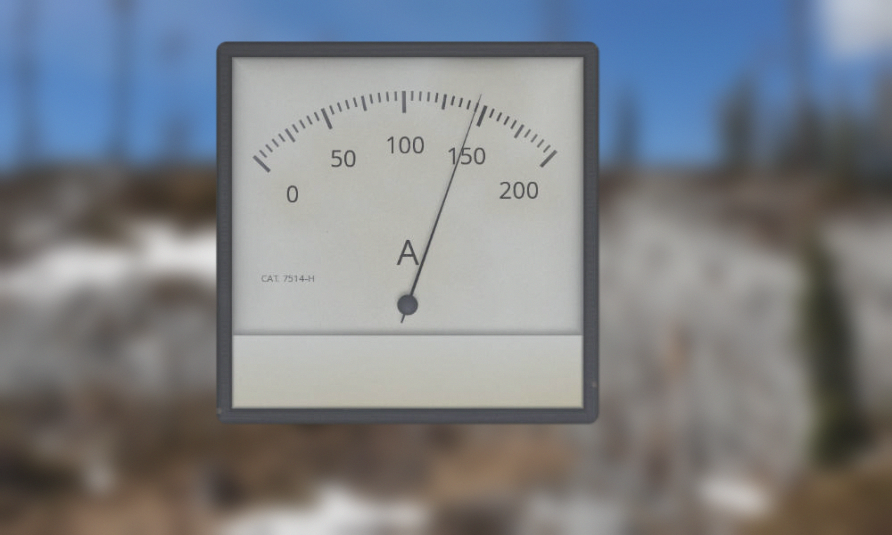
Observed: 145 A
